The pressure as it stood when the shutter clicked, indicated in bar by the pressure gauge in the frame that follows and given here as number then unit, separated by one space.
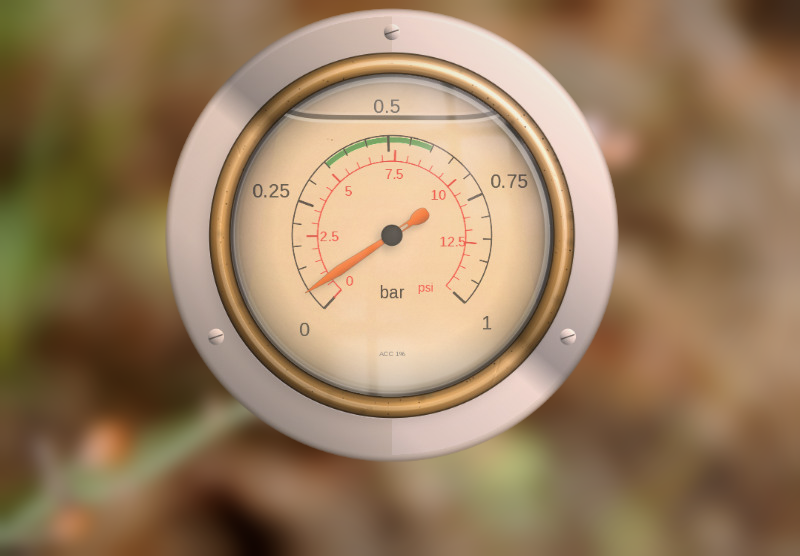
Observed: 0.05 bar
